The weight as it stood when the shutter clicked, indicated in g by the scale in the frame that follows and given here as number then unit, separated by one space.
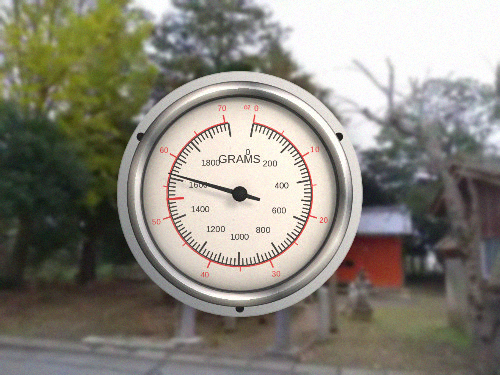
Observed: 1620 g
